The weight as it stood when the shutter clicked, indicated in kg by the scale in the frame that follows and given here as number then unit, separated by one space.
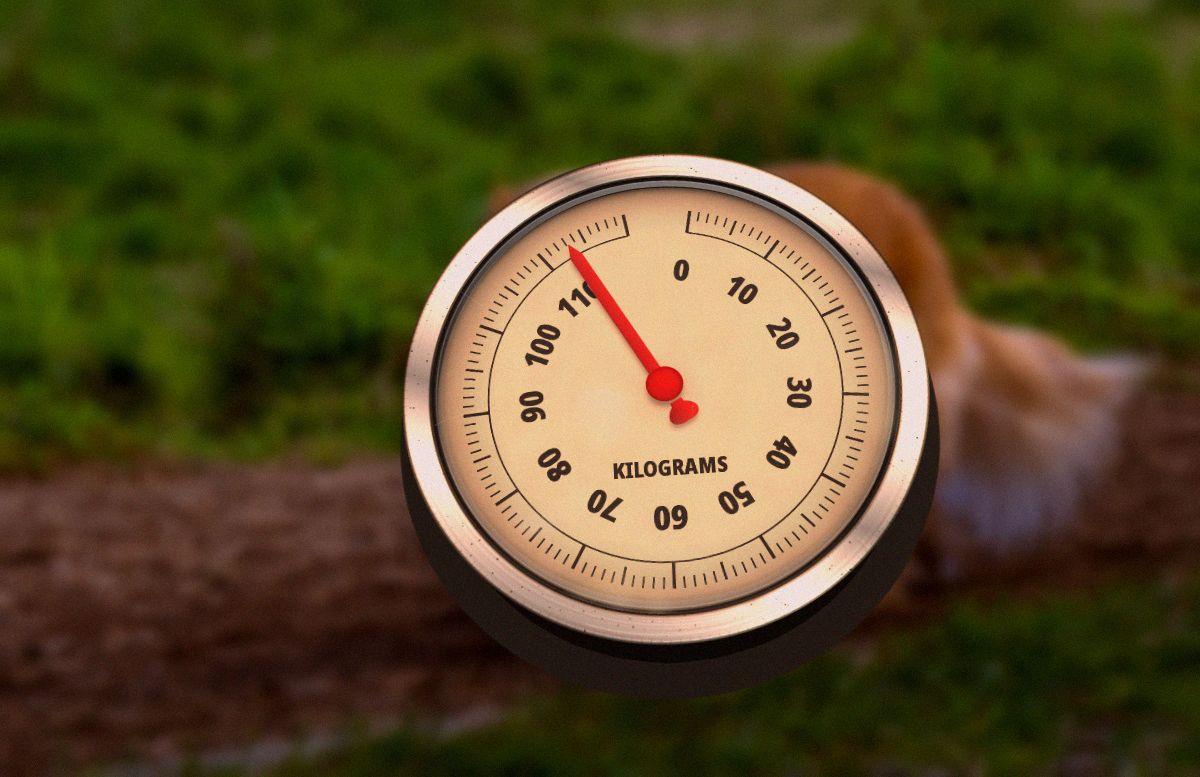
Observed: 113 kg
